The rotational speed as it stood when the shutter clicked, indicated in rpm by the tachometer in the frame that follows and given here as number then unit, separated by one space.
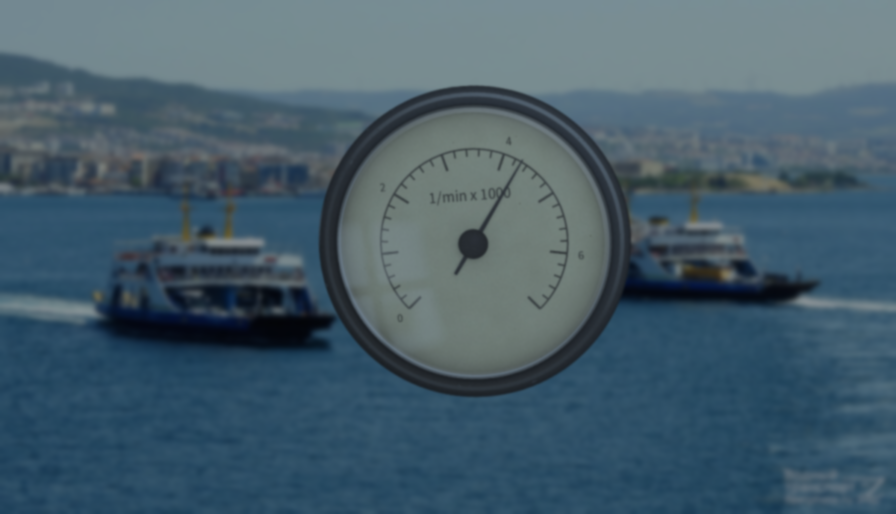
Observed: 4300 rpm
